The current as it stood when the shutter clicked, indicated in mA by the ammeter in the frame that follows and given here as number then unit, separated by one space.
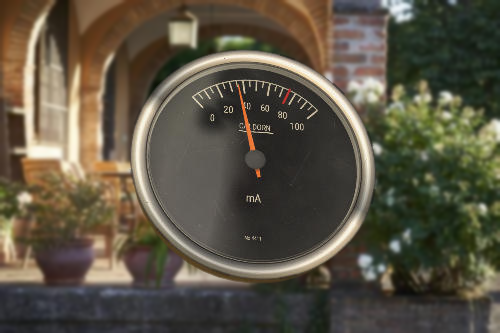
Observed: 35 mA
